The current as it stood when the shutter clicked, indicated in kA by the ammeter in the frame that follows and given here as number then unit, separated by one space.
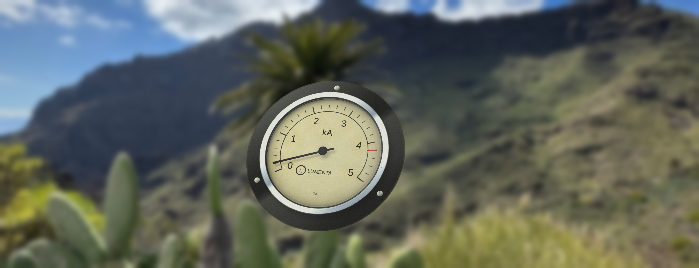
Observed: 0.2 kA
